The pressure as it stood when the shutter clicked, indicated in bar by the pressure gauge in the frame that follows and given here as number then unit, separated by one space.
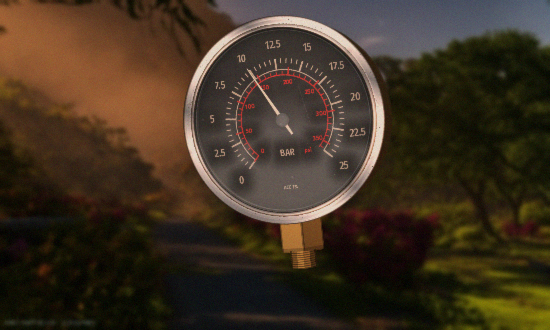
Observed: 10 bar
